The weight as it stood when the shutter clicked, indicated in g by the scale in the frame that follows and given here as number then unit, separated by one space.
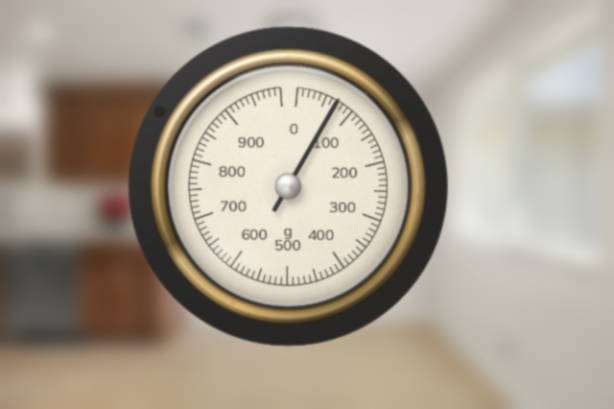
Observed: 70 g
